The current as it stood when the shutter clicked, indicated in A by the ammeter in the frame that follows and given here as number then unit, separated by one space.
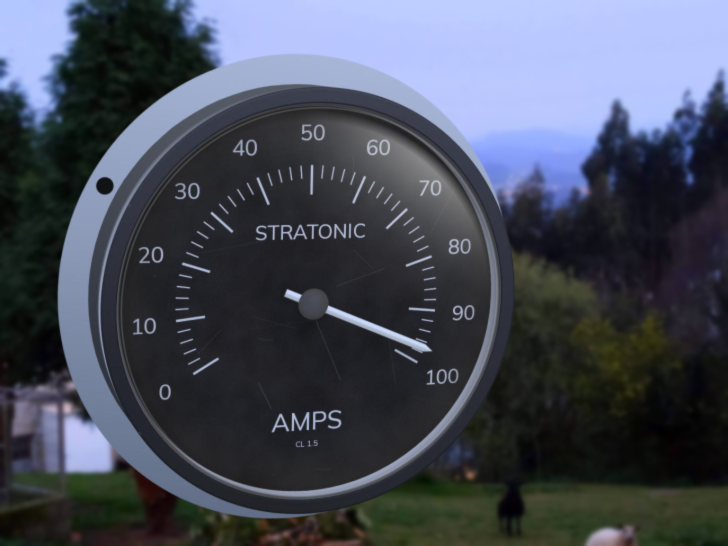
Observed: 97 A
